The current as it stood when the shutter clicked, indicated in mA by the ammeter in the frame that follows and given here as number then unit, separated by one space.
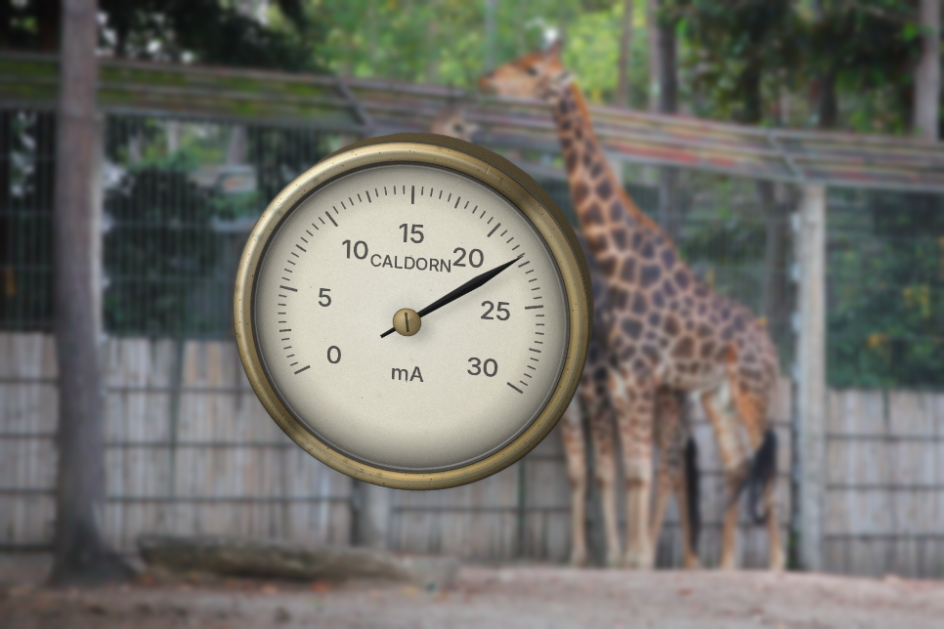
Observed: 22 mA
